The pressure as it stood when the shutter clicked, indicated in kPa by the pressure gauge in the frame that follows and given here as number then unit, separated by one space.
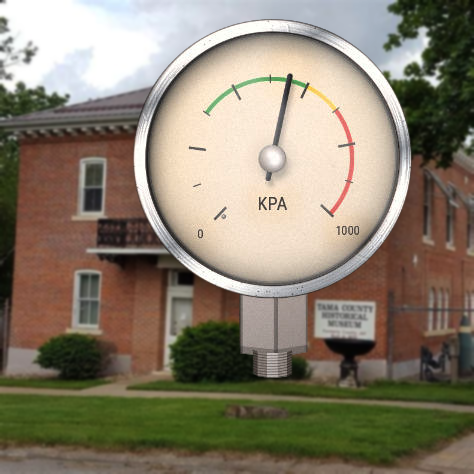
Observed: 550 kPa
